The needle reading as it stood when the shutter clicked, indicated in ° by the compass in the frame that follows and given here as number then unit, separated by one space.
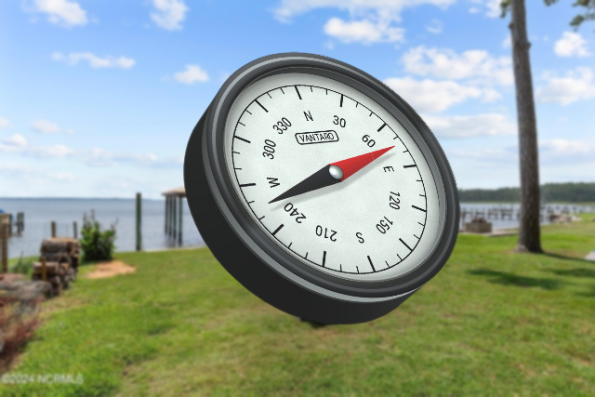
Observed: 75 °
